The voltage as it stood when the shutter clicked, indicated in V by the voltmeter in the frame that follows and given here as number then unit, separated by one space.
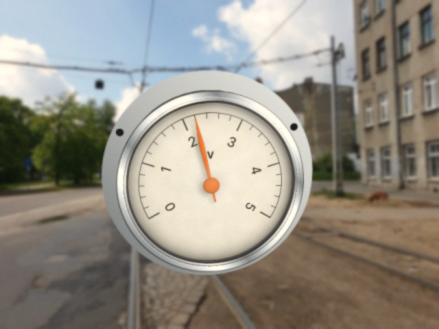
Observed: 2.2 V
